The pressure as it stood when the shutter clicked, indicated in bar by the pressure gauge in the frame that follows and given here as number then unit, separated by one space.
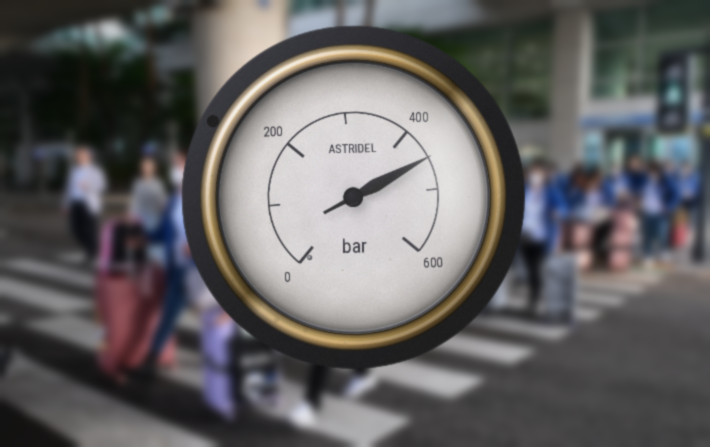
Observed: 450 bar
